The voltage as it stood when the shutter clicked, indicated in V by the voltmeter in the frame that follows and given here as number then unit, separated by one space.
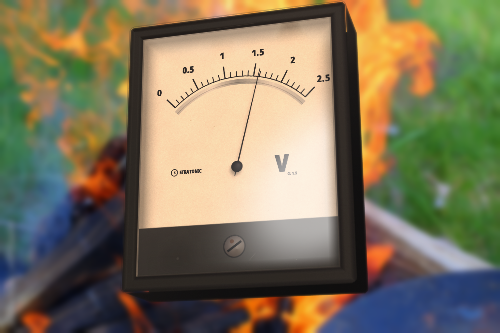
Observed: 1.6 V
